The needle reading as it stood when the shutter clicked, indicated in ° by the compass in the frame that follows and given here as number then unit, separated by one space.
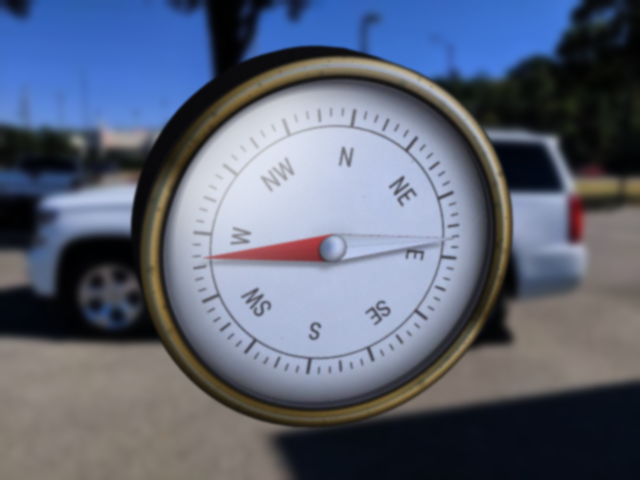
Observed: 260 °
